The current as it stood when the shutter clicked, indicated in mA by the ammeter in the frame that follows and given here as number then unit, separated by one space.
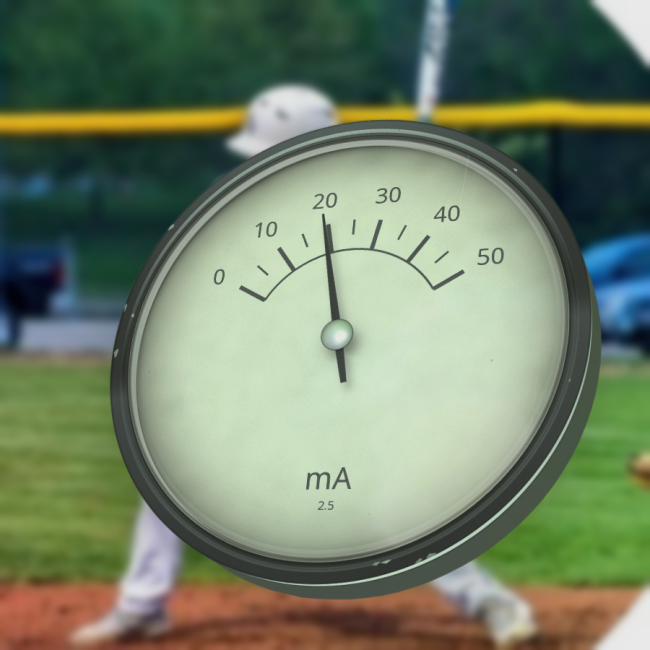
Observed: 20 mA
